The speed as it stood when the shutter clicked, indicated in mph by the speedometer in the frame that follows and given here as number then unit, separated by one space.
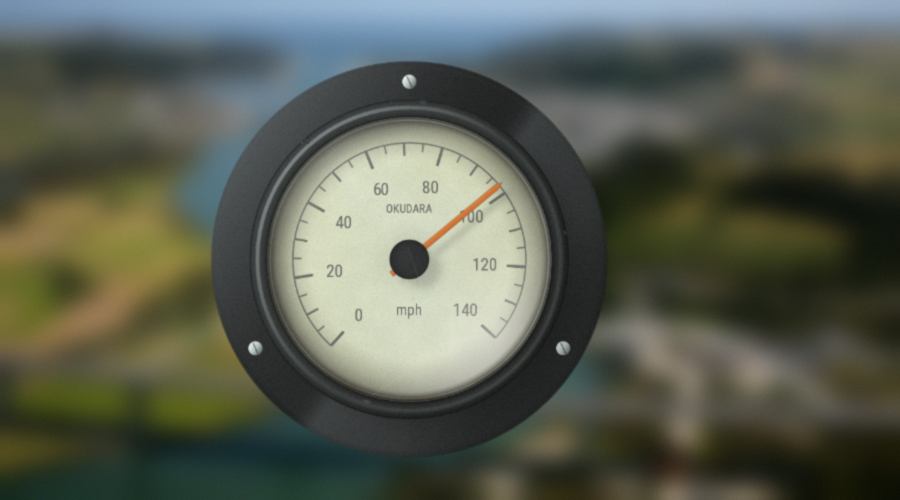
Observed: 97.5 mph
